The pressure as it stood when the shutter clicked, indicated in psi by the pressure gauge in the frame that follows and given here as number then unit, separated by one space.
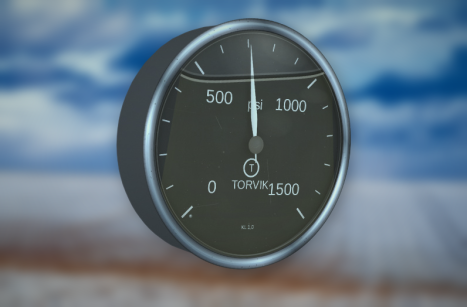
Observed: 700 psi
